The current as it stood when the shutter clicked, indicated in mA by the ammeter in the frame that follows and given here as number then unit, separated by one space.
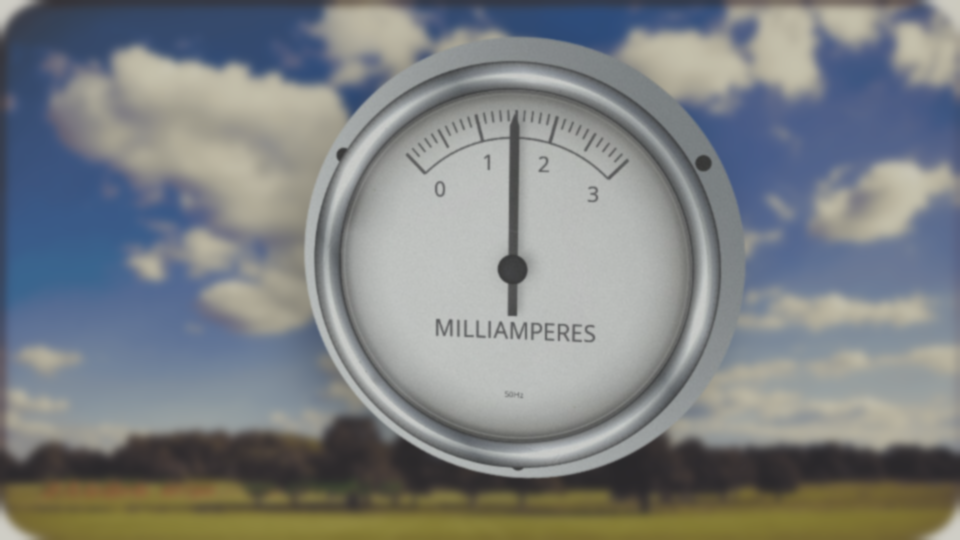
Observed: 1.5 mA
